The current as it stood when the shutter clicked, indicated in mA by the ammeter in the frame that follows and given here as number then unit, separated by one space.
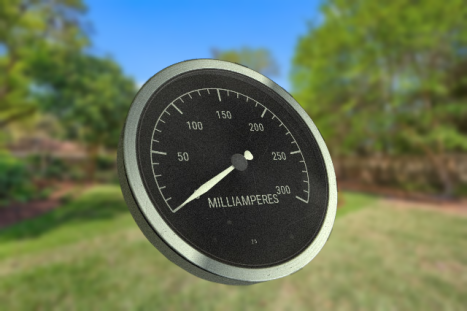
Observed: 0 mA
